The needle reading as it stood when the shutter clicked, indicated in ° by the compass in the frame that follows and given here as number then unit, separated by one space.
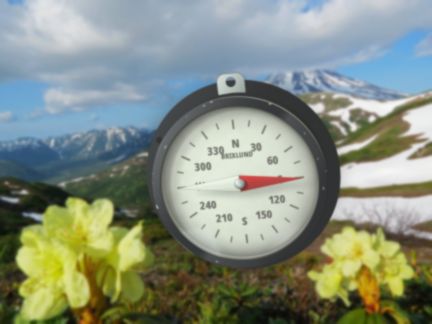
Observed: 90 °
